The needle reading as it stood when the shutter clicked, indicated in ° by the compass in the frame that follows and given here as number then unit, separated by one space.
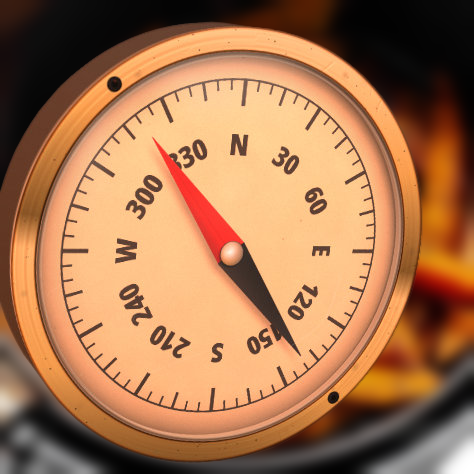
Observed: 320 °
